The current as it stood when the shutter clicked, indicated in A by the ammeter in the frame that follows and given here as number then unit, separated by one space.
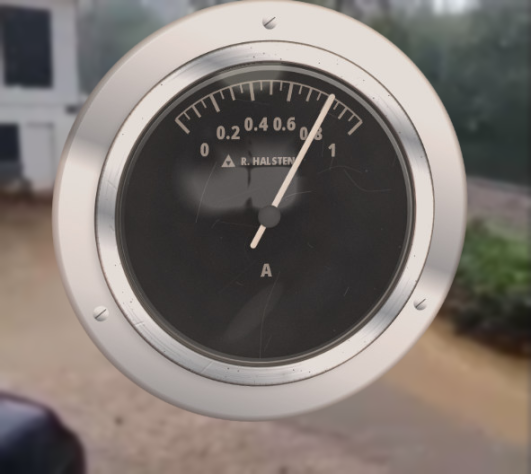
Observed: 0.8 A
